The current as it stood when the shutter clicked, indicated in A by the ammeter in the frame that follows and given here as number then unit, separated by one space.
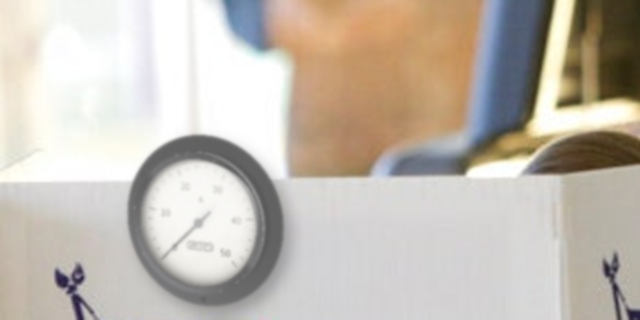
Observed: 0 A
